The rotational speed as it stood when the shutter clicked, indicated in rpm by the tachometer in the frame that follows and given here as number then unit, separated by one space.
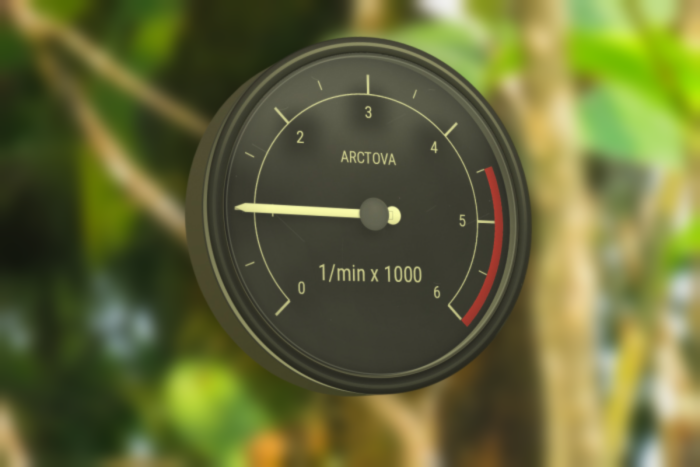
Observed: 1000 rpm
